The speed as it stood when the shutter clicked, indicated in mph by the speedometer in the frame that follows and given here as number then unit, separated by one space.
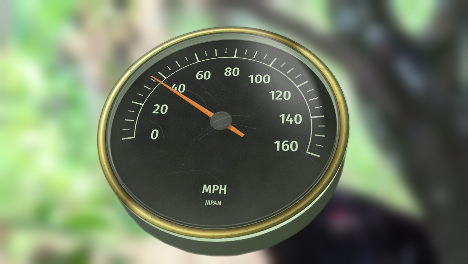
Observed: 35 mph
